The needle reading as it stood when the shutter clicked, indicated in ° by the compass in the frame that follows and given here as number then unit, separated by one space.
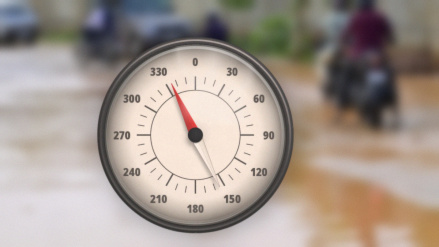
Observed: 335 °
